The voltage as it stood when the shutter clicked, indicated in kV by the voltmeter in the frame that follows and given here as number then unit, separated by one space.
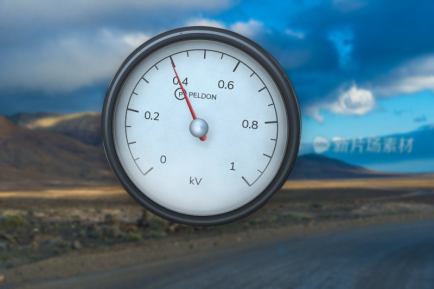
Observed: 0.4 kV
